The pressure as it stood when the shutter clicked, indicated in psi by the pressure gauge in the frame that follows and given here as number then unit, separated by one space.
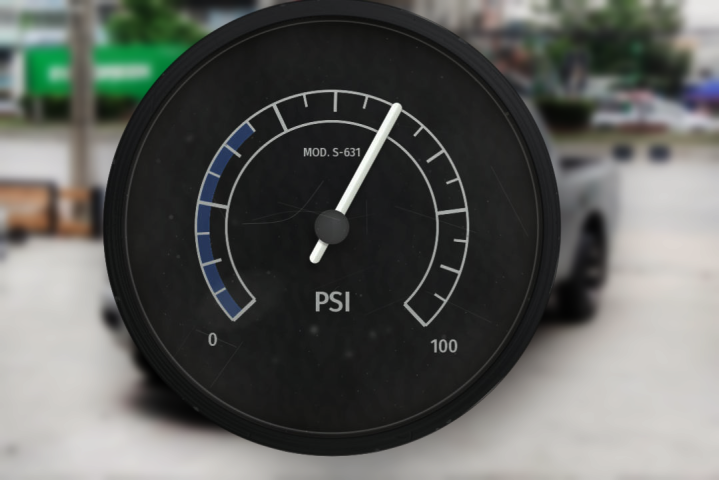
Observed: 60 psi
